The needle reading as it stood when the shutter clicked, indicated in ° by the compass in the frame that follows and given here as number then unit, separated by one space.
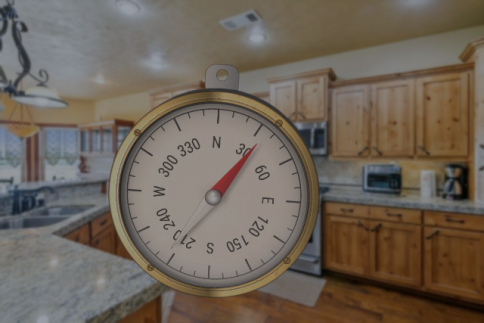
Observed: 35 °
